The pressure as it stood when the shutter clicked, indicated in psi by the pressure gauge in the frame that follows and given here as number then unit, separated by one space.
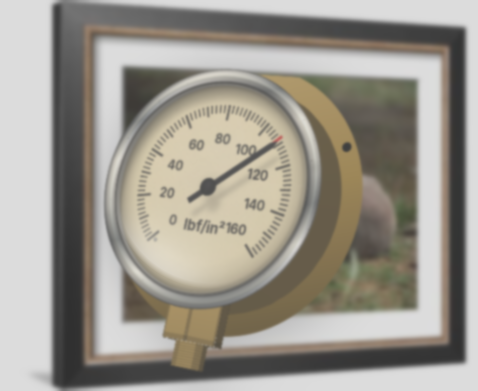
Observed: 110 psi
